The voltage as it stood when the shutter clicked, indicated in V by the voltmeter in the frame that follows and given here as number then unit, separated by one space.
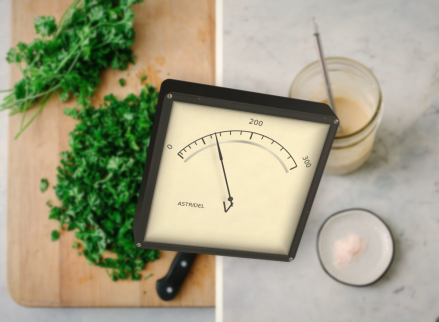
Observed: 130 V
